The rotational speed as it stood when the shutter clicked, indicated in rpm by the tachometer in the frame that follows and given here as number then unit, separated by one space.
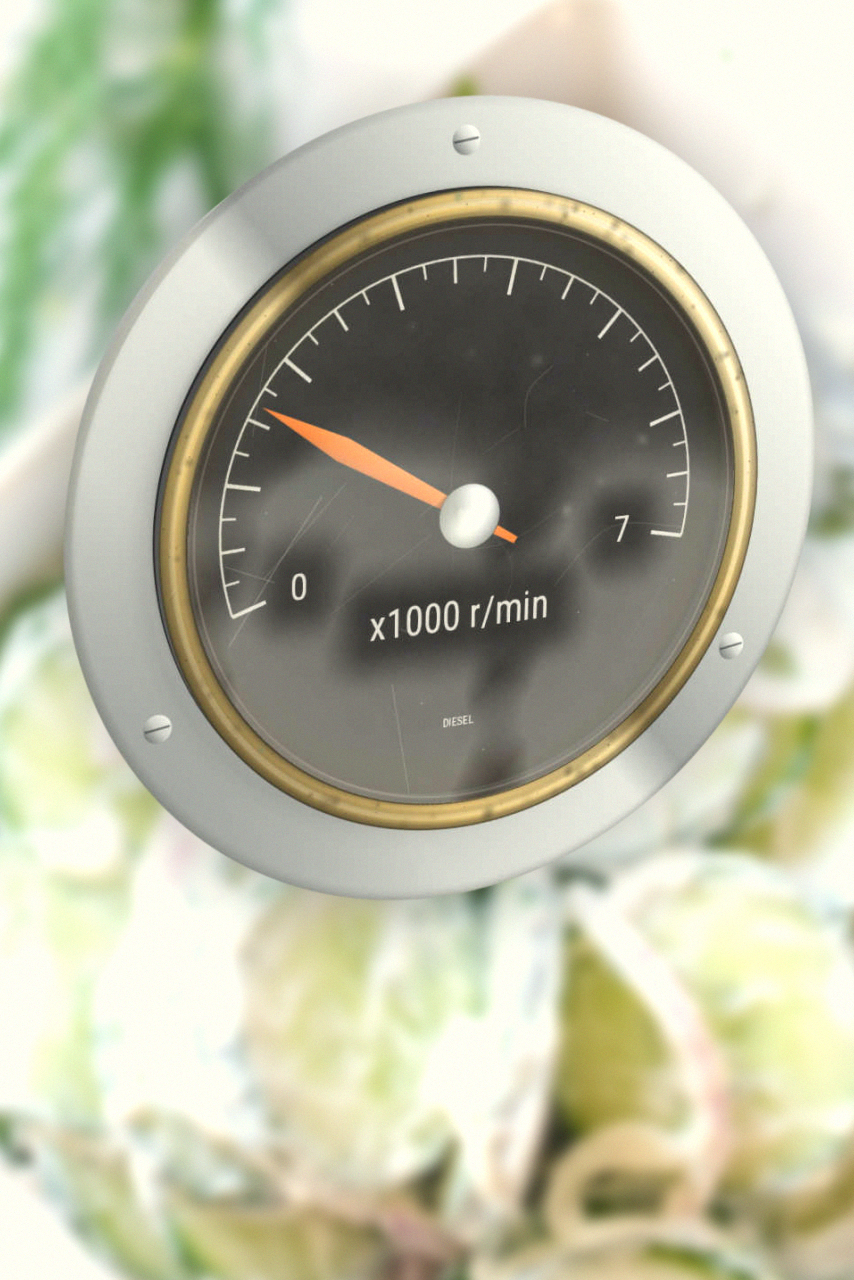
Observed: 1625 rpm
